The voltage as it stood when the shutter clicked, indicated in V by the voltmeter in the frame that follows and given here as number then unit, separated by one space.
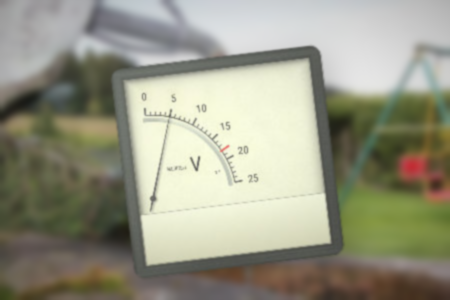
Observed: 5 V
